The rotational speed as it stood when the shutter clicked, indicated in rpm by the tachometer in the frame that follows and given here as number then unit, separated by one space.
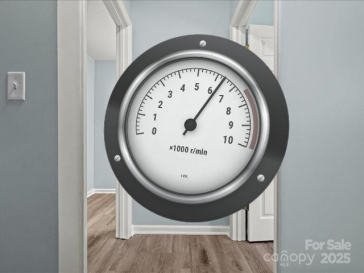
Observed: 6400 rpm
